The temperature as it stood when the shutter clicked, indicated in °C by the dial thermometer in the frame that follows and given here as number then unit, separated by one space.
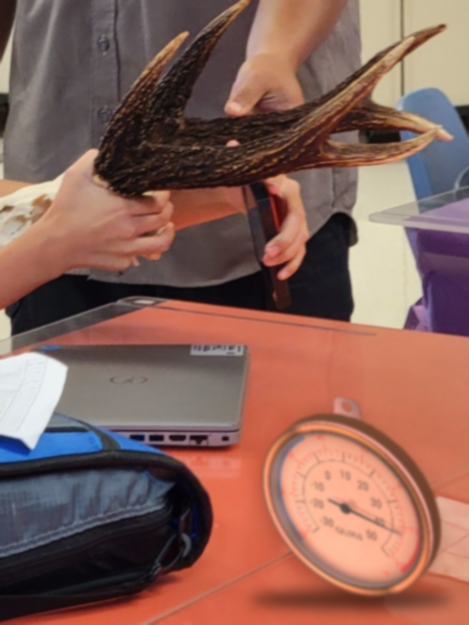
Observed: 40 °C
